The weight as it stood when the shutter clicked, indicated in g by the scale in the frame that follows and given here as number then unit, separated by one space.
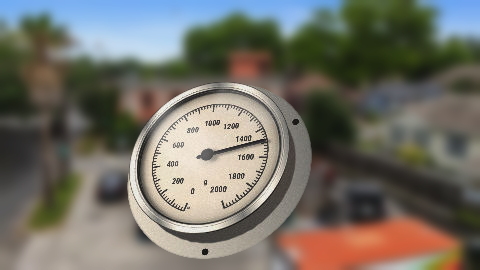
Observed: 1500 g
